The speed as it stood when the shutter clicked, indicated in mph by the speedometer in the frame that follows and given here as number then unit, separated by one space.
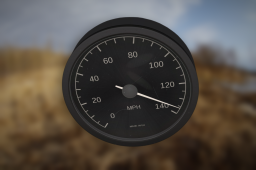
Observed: 135 mph
